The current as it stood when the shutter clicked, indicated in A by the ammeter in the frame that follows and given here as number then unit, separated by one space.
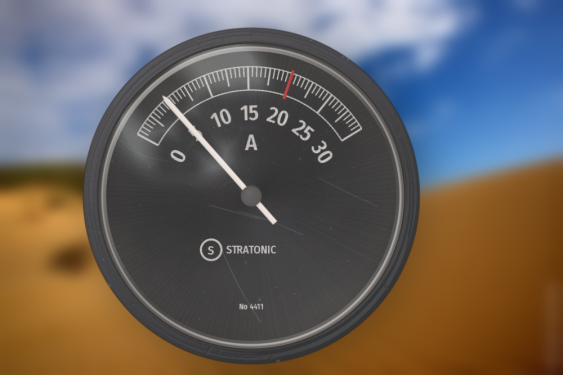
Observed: 5 A
